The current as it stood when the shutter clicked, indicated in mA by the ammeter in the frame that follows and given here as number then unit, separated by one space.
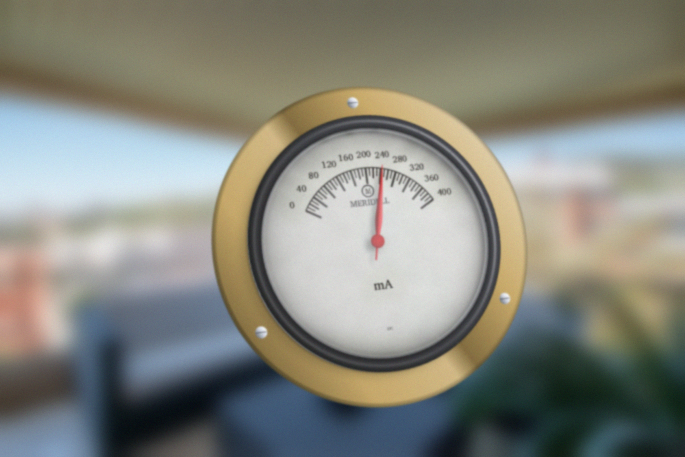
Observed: 240 mA
